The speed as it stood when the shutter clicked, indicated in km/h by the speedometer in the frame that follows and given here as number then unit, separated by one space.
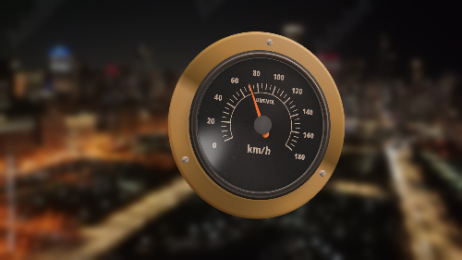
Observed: 70 km/h
